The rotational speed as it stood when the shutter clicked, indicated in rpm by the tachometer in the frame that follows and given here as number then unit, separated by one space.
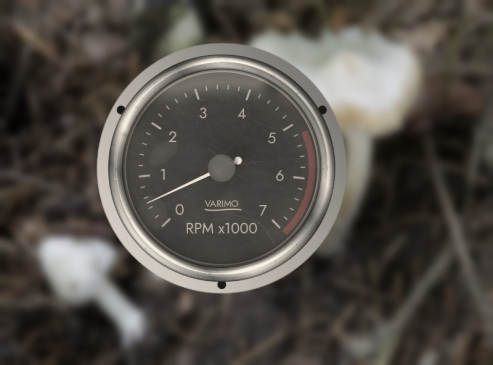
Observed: 500 rpm
